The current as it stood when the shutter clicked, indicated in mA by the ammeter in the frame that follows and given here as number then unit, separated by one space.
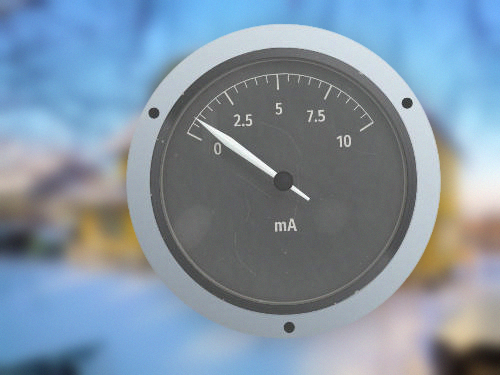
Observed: 0.75 mA
